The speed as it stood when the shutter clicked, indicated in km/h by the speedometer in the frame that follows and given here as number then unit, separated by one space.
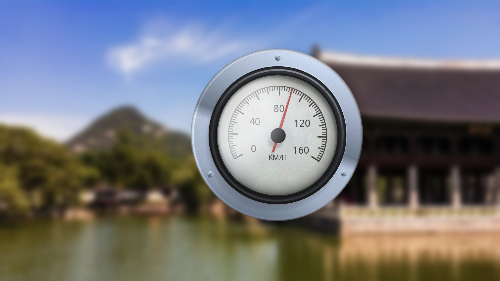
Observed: 90 km/h
